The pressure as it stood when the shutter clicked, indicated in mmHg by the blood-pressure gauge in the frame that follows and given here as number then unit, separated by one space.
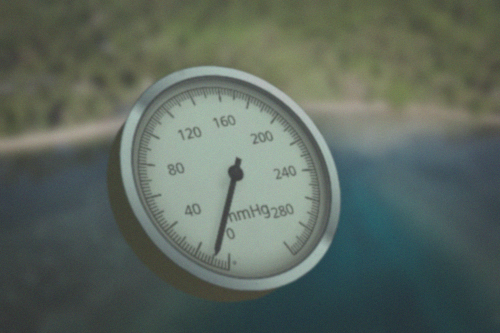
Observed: 10 mmHg
